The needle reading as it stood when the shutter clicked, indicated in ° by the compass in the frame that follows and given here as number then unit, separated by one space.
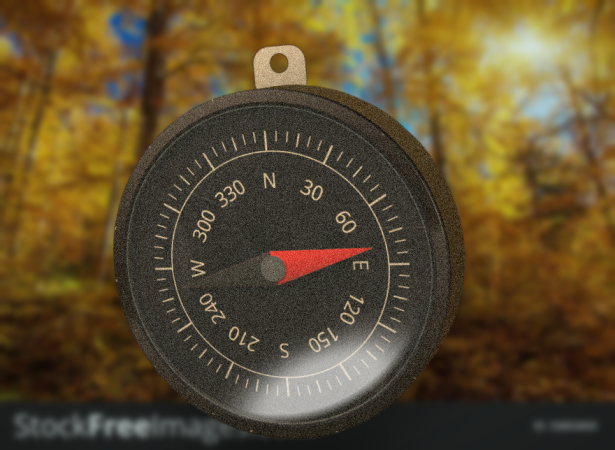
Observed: 80 °
